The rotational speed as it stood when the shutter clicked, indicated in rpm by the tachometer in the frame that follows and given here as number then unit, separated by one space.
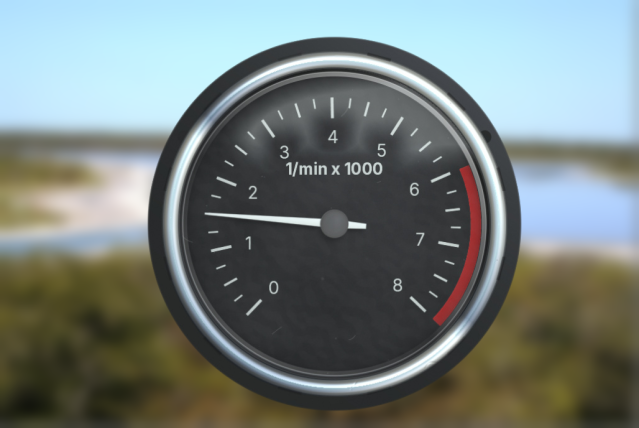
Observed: 1500 rpm
